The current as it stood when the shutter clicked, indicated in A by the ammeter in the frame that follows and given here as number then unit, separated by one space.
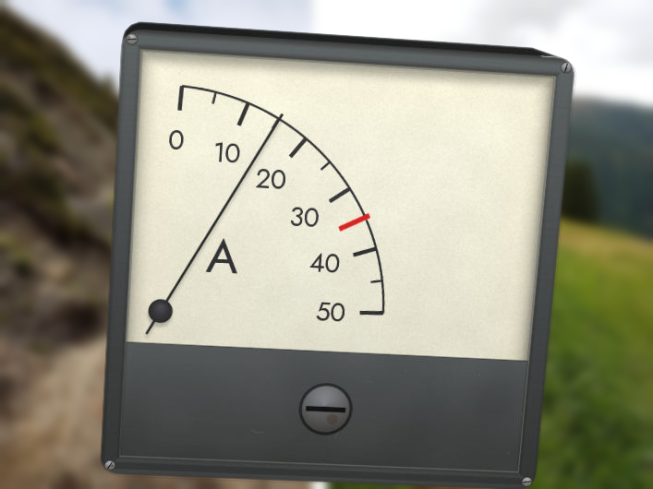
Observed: 15 A
